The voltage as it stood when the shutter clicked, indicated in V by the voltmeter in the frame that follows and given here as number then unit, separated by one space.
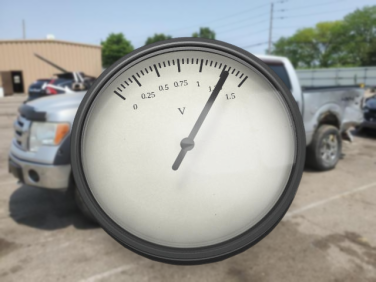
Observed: 1.3 V
